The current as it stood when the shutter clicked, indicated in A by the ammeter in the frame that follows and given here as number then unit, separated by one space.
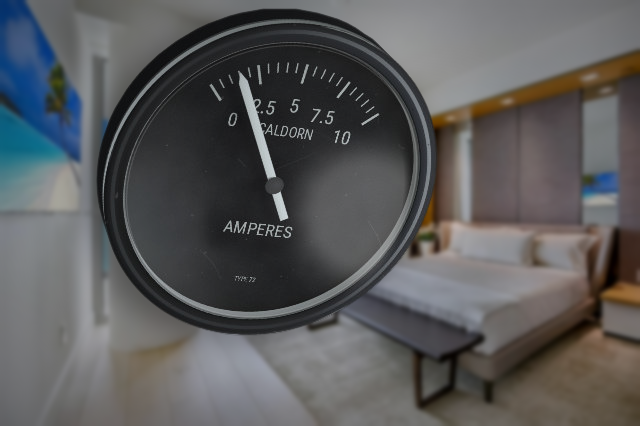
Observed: 1.5 A
